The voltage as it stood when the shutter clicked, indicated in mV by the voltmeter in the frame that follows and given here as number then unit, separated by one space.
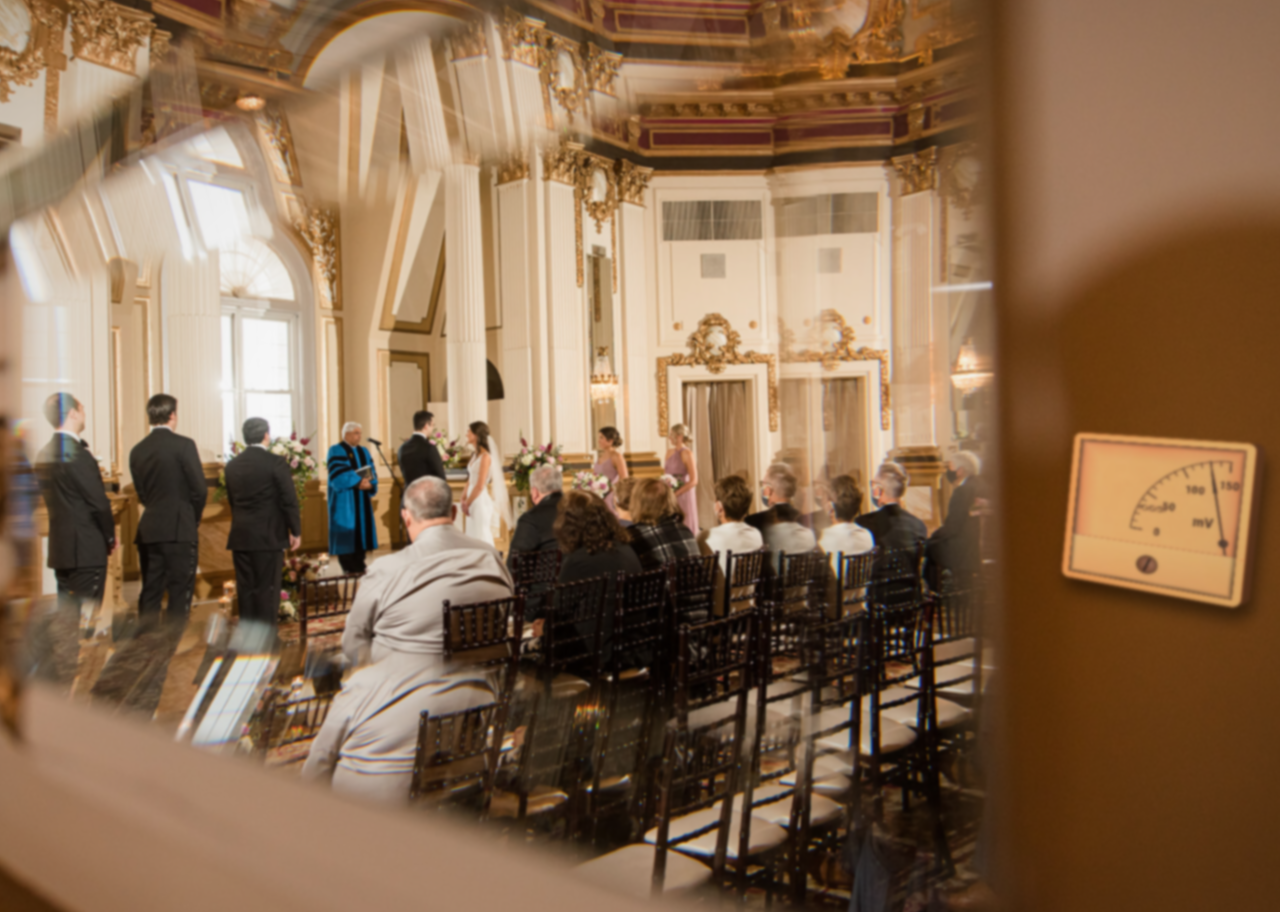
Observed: 130 mV
